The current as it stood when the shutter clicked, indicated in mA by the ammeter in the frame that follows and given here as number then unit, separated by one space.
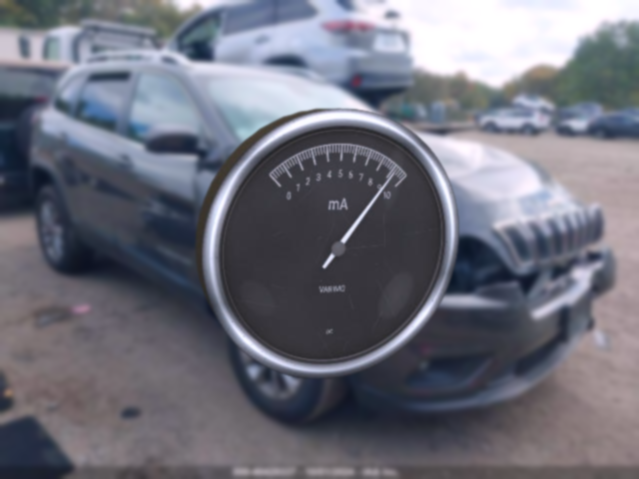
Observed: 9 mA
